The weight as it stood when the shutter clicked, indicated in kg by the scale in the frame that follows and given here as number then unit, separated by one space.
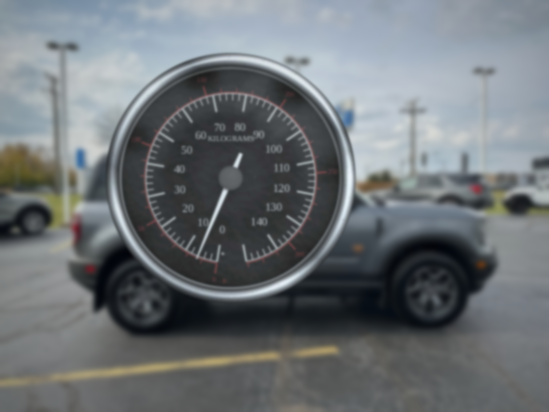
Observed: 6 kg
